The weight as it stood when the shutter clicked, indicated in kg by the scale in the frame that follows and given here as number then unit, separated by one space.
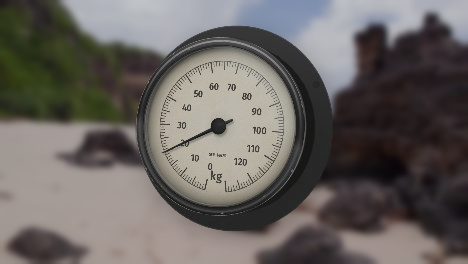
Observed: 20 kg
